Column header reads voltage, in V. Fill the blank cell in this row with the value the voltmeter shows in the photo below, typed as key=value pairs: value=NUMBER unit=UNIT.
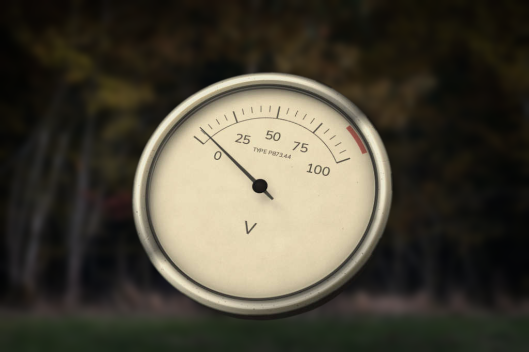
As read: value=5 unit=V
